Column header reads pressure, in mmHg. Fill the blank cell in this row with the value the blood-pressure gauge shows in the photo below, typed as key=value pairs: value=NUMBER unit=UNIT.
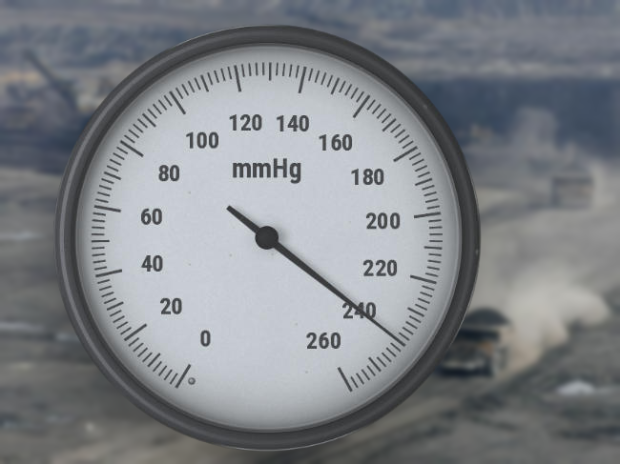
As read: value=240 unit=mmHg
